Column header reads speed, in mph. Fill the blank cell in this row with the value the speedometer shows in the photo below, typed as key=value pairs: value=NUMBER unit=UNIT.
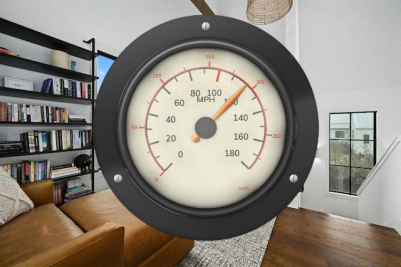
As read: value=120 unit=mph
